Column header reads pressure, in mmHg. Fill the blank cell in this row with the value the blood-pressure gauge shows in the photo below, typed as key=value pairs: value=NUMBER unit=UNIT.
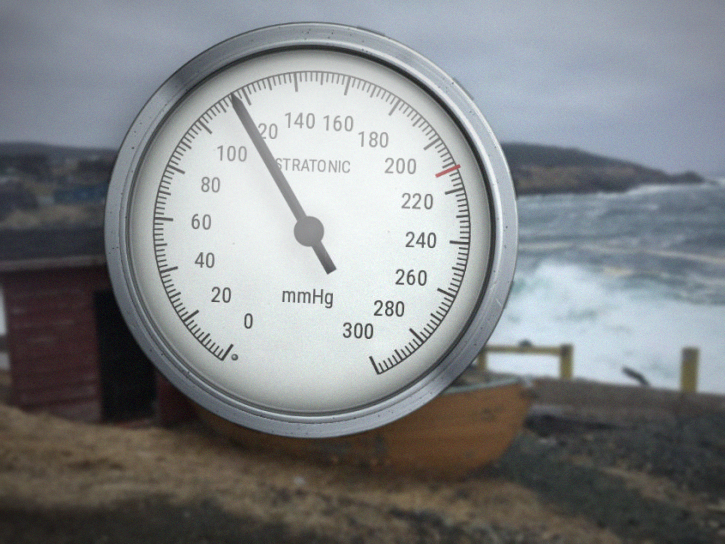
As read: value=116 unit=mmHg
